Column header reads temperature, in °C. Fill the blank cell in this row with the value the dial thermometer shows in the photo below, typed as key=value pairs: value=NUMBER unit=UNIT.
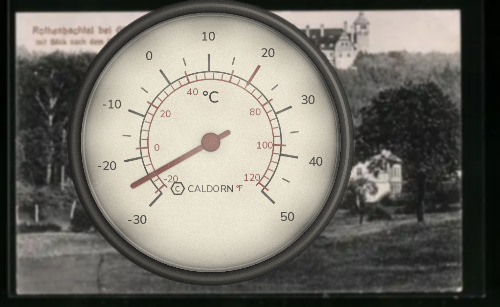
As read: value=-25 unit=°C
